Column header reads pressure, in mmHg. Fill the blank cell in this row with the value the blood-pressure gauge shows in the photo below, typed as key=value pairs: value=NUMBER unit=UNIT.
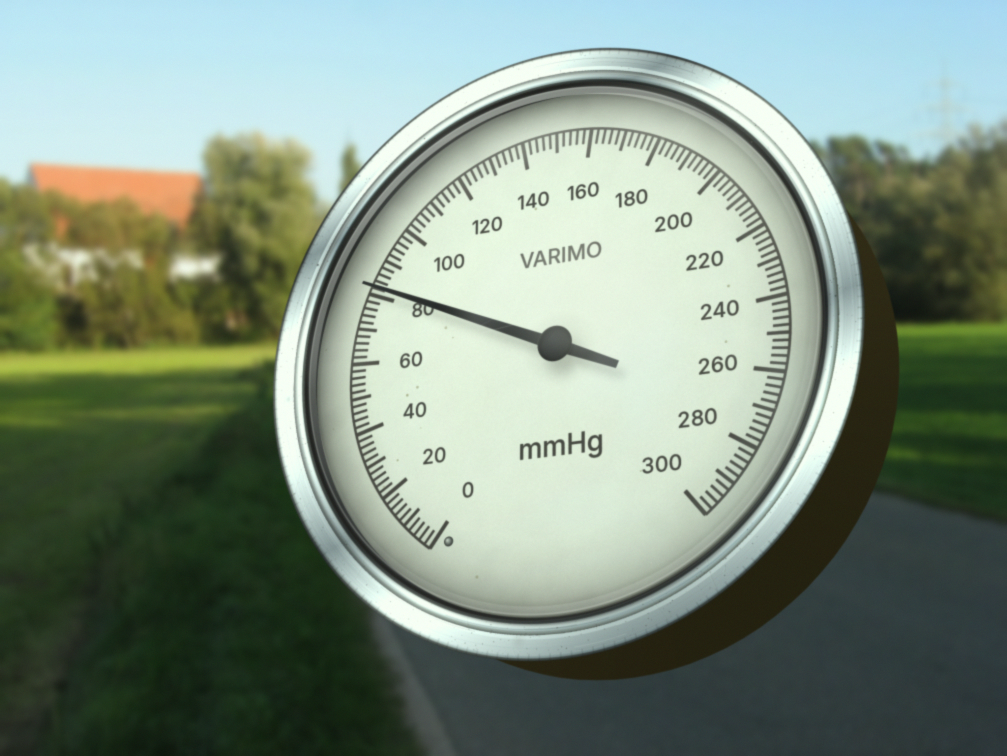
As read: value=82 unit=mmHg
